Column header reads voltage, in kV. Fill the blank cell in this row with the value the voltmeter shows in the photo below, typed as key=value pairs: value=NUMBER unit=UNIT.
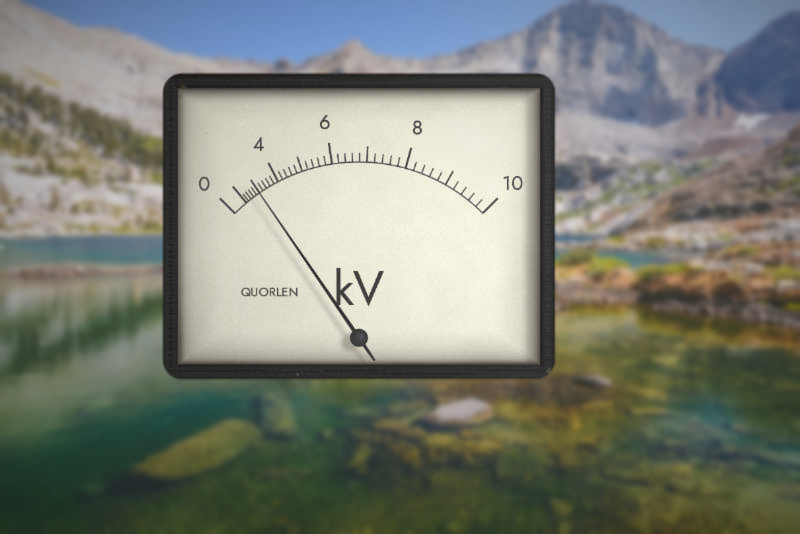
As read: value=3 unit=kV
